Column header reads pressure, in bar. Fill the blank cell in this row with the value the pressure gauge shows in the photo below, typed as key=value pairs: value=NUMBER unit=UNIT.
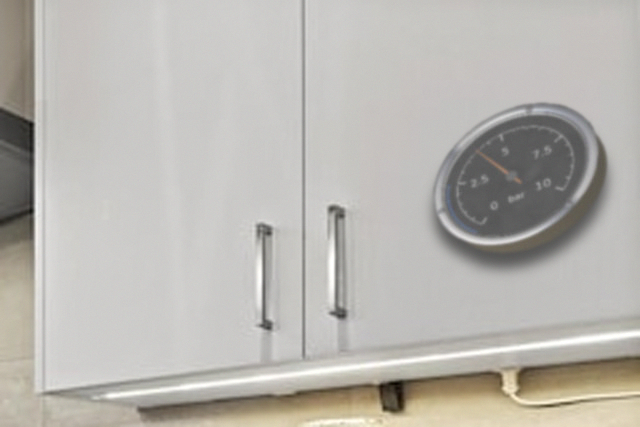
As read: value=4 unit=bar
